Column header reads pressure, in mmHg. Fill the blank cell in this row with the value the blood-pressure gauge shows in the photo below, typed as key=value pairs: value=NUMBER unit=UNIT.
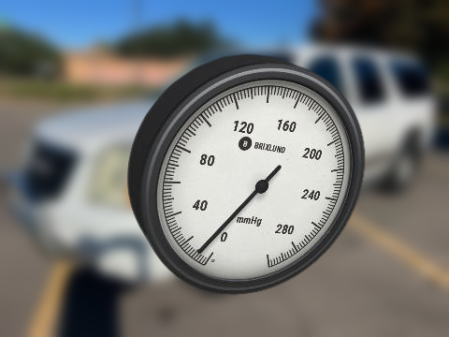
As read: value=10 unit=mmHg
